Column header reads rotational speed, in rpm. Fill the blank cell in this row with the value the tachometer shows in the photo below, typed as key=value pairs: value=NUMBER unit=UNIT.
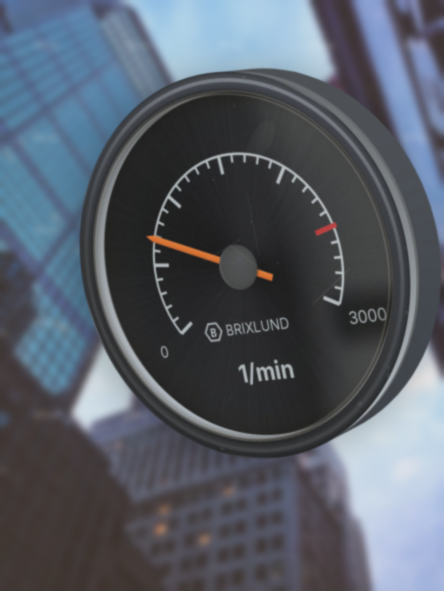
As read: value=700 unit=rpm
